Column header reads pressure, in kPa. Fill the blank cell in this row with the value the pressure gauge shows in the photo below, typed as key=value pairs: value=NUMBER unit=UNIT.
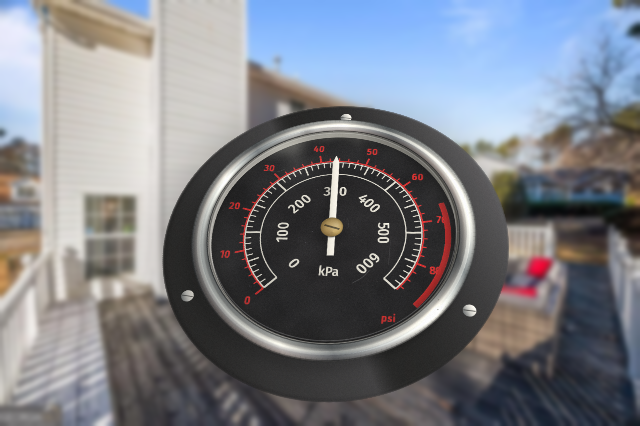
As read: value=300 unit=kPa
